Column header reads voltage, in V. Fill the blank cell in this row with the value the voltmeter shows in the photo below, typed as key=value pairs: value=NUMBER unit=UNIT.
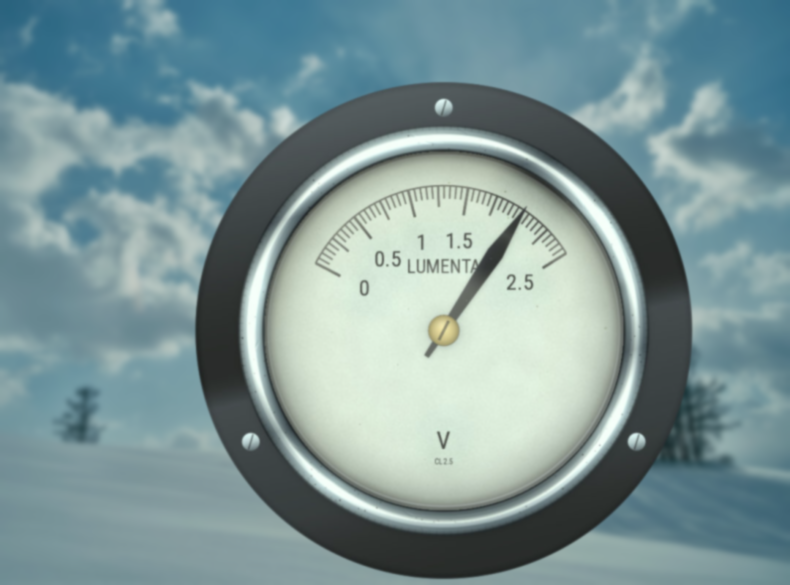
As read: value=2 unit=V
